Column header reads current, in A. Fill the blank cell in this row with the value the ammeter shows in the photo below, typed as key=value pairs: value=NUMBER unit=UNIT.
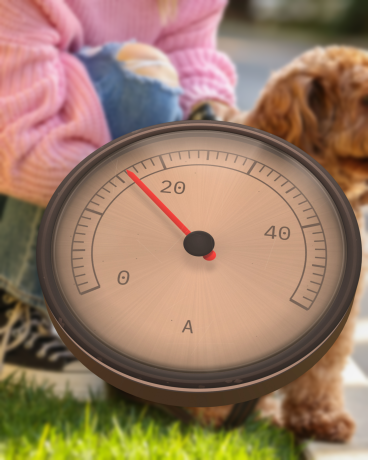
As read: value=16 unit=A
